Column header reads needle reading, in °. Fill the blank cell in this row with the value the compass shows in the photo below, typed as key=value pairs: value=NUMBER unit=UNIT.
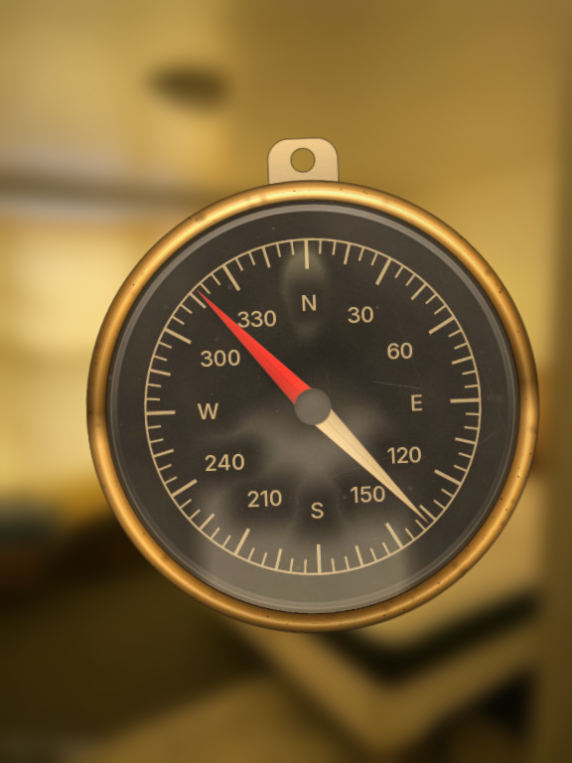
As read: value=317.5 unit=°
